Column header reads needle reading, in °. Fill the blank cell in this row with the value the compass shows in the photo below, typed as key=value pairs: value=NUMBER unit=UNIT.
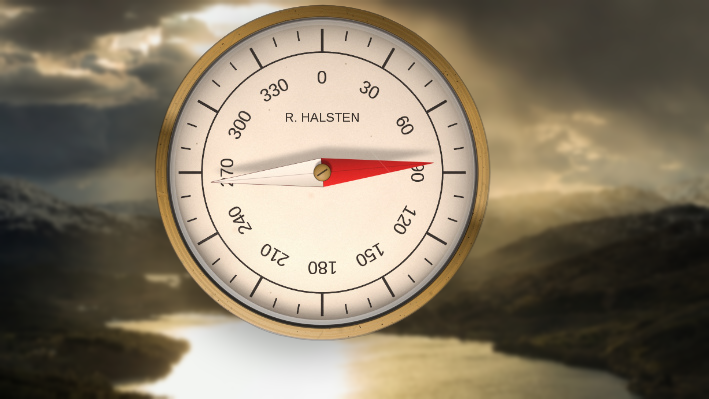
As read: value=85 unit=°
